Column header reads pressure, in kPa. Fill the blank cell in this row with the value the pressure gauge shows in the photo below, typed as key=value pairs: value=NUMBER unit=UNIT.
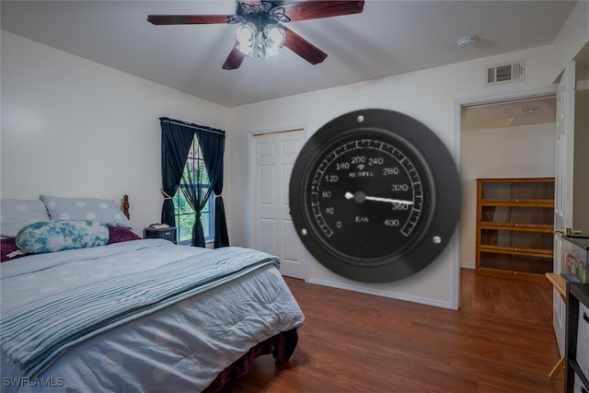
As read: value=350 unit=kPa
